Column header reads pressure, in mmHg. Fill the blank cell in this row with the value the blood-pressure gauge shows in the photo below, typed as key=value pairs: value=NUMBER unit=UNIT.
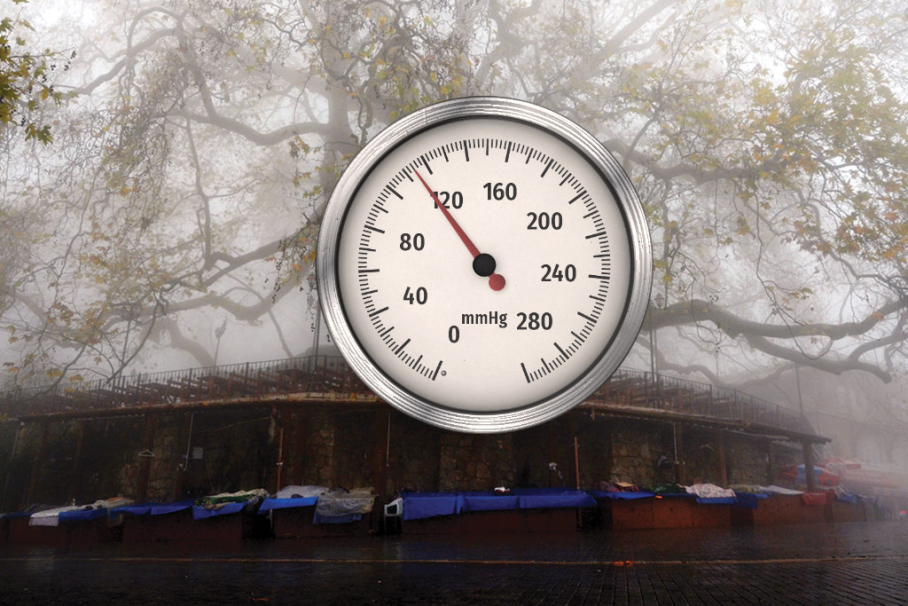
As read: value=114 unit=mmHg
